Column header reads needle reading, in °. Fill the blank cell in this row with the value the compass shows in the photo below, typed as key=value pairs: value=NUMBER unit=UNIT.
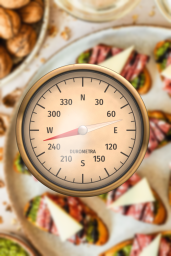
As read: value=255 unit=°
